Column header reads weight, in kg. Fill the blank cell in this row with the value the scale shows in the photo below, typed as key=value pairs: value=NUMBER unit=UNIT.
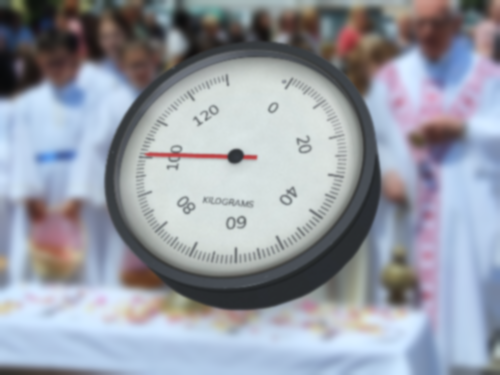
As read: value=100 unit=kg
